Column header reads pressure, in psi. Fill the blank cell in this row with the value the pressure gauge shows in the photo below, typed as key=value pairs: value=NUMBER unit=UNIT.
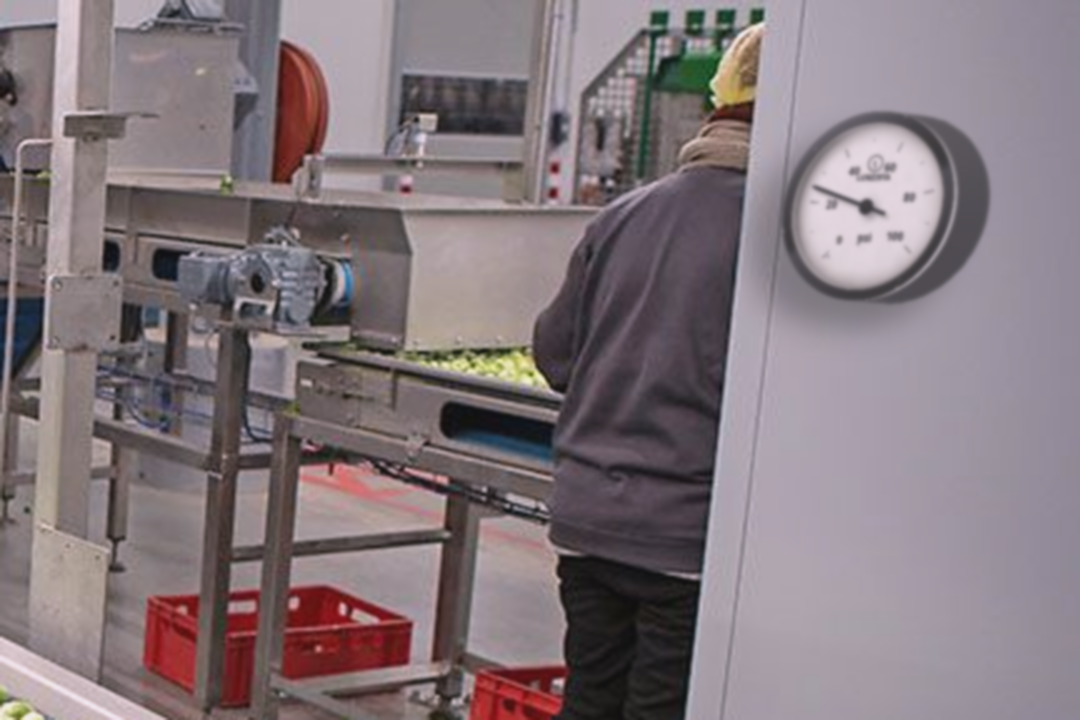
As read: value=25 unit=psi
